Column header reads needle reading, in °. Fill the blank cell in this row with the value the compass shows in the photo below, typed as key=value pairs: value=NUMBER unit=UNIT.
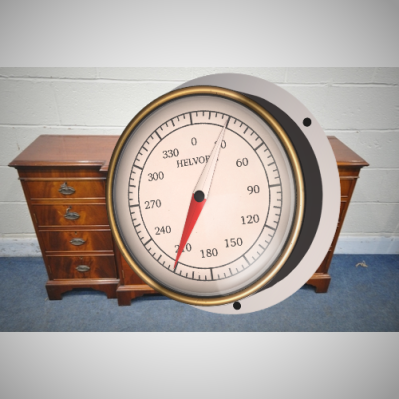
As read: value=210 unit=°
